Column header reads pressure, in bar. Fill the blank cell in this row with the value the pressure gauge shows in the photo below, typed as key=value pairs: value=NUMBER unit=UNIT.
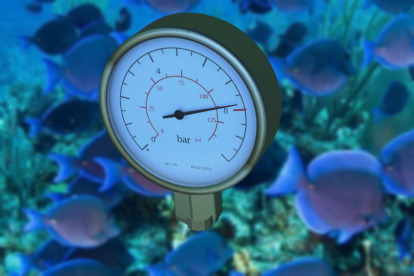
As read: value=7.75 unit=bar
